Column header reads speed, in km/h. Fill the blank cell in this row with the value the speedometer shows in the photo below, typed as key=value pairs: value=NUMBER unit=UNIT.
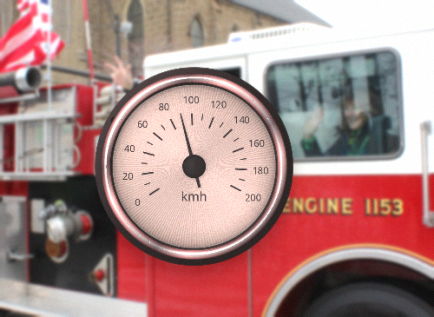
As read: value=90 unit=km/h
